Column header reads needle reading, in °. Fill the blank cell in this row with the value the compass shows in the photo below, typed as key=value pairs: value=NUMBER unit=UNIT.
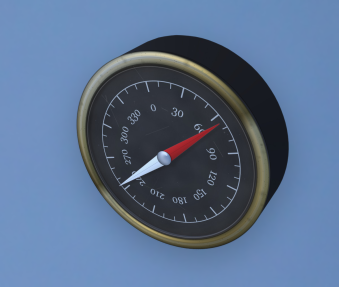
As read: value=65 unit=°
